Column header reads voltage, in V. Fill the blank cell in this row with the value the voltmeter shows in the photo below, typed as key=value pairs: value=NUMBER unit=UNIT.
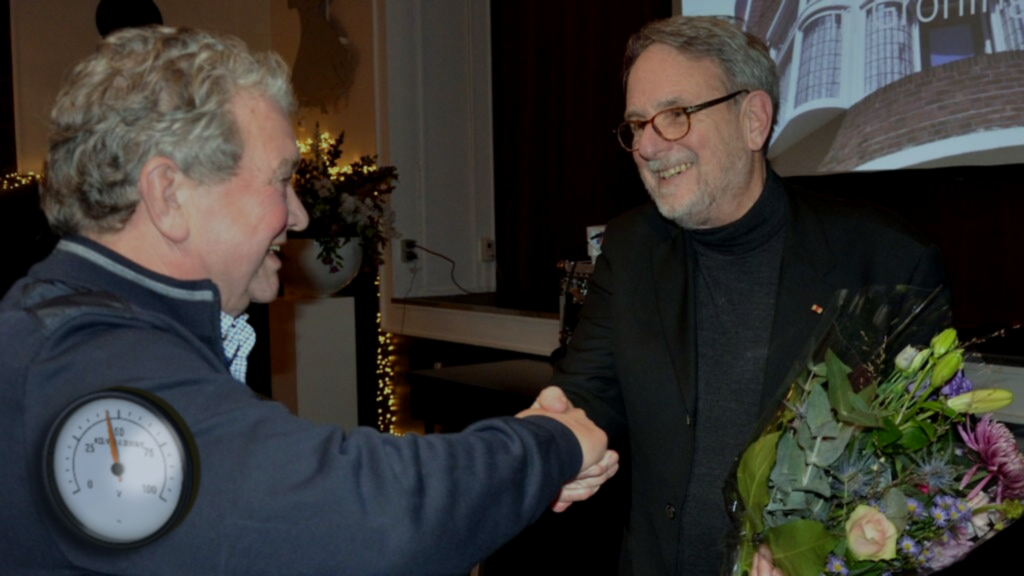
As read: value=45 unit=V
